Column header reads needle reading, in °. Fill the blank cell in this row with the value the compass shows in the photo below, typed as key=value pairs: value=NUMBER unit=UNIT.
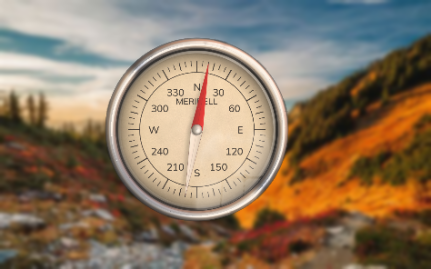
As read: value=10 unit=°
